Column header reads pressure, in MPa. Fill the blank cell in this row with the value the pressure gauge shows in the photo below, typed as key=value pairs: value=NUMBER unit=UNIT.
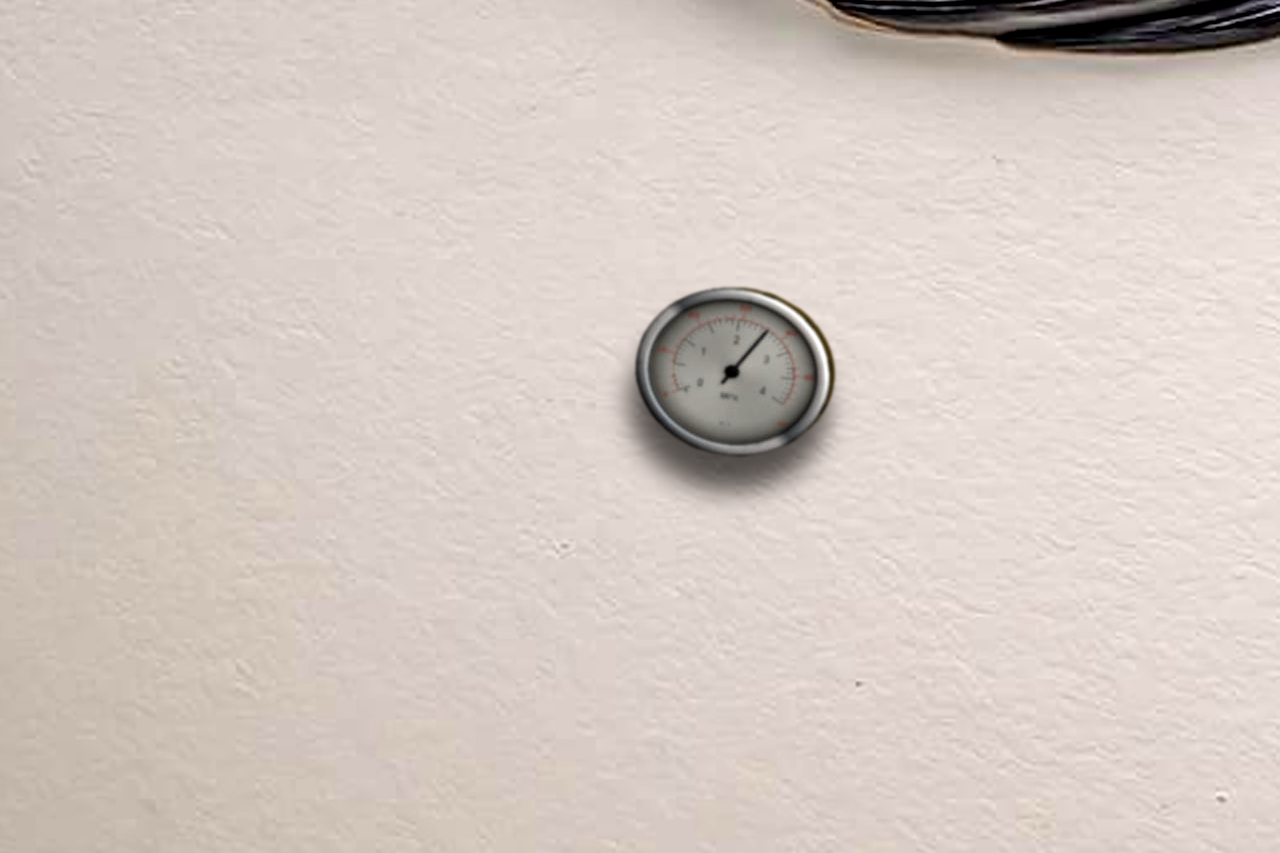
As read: value=2.5 unit=MPa
